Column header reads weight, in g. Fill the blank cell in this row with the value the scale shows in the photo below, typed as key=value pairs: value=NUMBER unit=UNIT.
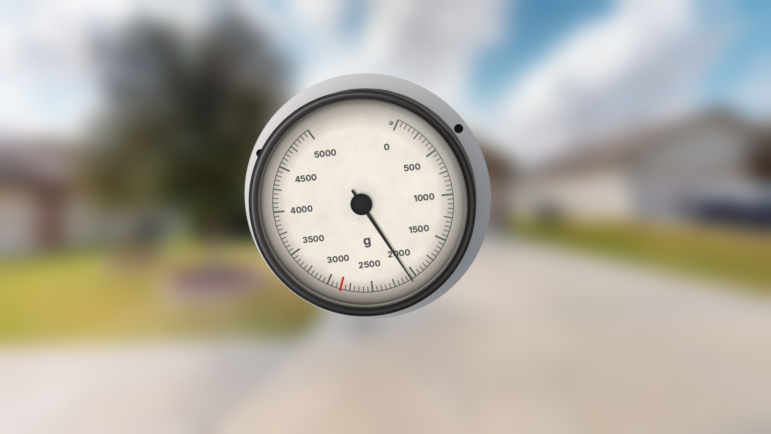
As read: value=2050 unit=g
